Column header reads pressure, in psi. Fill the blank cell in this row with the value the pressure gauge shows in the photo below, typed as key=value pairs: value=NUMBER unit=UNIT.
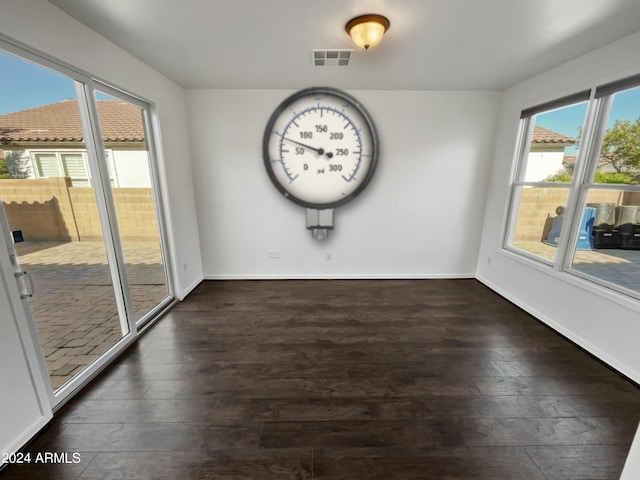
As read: value=70 unit=psi
